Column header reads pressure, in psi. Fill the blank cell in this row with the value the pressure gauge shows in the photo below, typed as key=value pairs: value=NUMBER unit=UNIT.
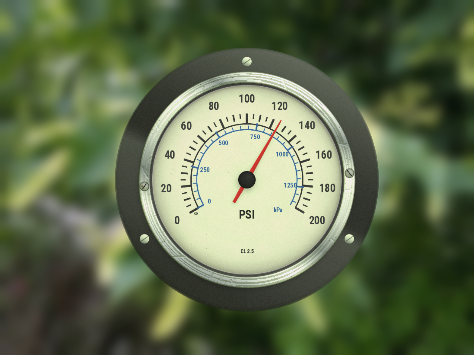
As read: value=125 unit=psi
